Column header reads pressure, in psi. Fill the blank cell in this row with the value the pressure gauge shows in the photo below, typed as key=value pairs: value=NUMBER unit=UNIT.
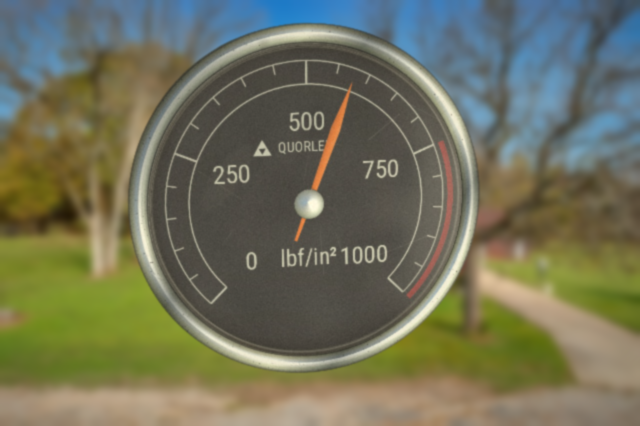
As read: value=575 unit=psi
